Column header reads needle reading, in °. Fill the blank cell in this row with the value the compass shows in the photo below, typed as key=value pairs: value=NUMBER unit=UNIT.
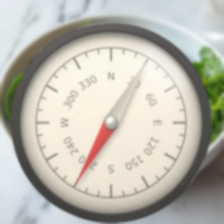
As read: value=210 unit=°
